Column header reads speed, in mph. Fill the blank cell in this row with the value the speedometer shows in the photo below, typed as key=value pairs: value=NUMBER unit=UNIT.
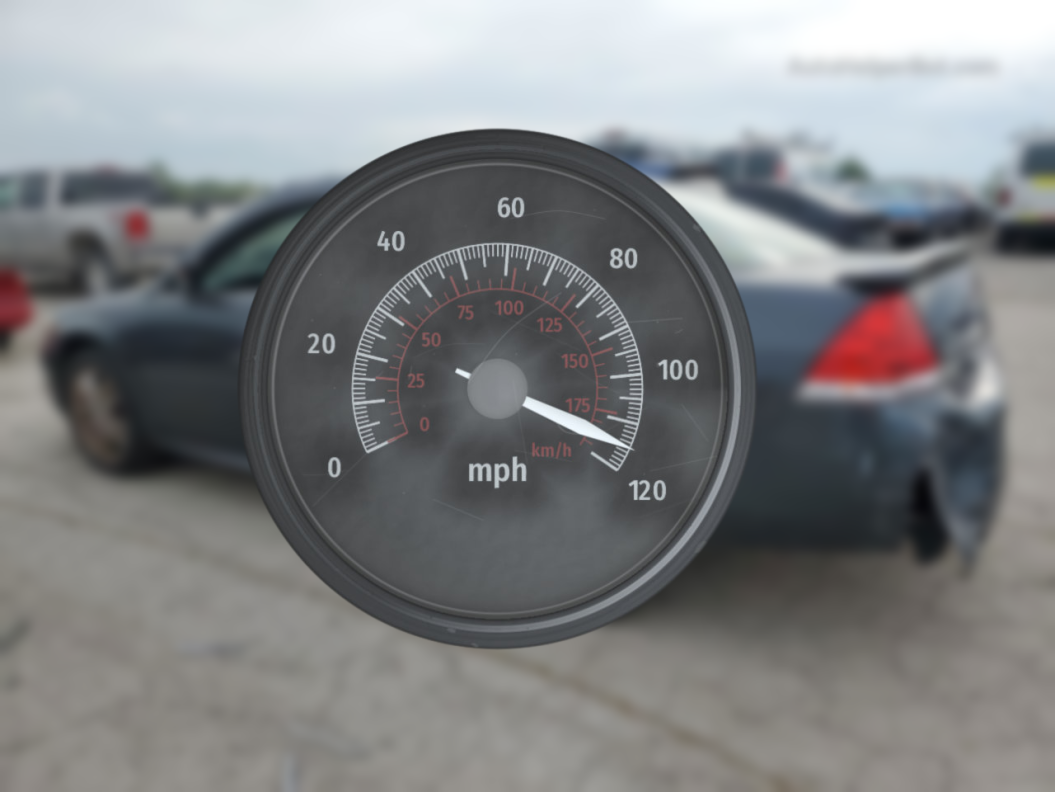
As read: value=115 unit=mph
